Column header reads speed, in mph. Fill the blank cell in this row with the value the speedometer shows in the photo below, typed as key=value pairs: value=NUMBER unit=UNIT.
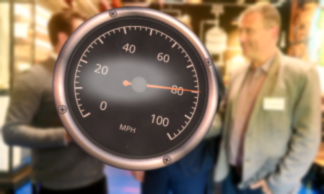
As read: value=80 unit=mph
